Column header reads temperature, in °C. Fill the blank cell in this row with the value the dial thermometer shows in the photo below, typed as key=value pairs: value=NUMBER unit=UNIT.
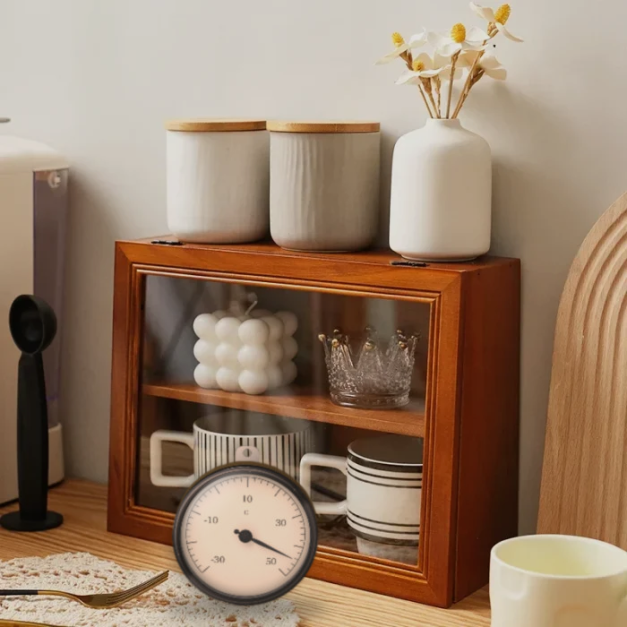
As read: value=44 unit=°C
